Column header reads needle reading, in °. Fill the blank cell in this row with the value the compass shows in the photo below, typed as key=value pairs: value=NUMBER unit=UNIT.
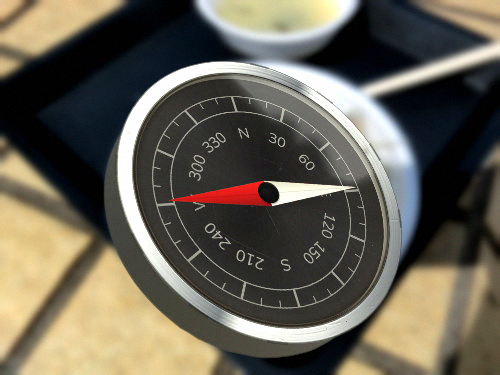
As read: value=270 unit=°
